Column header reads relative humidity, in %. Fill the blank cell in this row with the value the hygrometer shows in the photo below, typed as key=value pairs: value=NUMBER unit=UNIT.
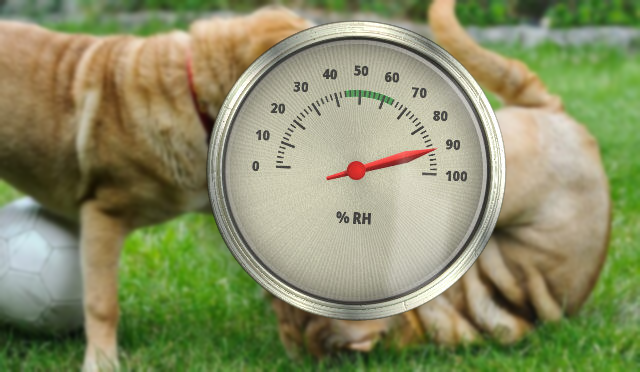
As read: value=90 unit=%
